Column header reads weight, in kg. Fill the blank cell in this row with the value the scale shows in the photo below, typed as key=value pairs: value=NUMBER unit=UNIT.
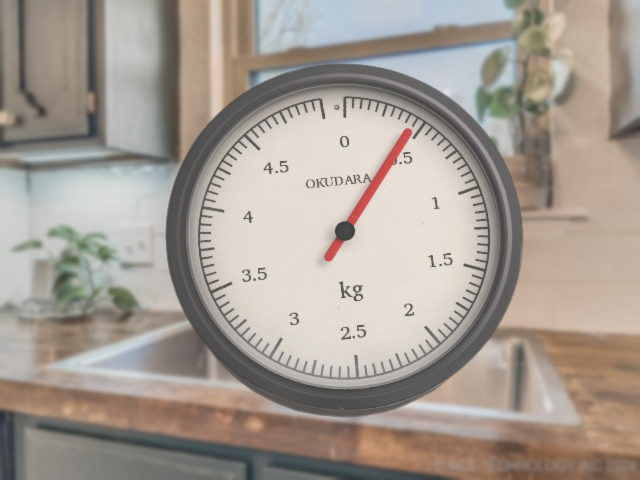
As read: value=0.45 unit=kg
